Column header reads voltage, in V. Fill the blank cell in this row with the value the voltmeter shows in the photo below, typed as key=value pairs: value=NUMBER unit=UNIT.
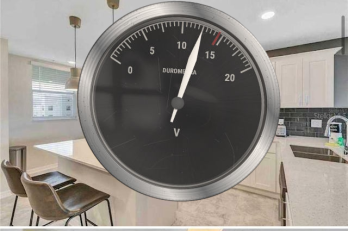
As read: value=12.5 unit=V
